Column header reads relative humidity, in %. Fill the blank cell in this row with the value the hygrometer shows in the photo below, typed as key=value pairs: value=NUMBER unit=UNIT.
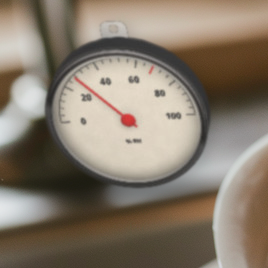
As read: value=28 unit=%
